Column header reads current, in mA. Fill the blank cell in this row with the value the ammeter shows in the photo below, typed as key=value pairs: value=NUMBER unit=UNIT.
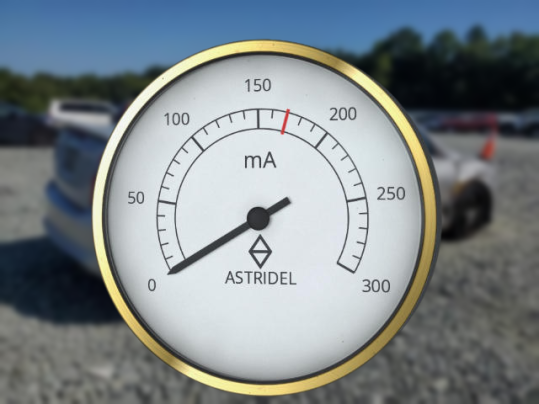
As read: value=0 unit=mA
